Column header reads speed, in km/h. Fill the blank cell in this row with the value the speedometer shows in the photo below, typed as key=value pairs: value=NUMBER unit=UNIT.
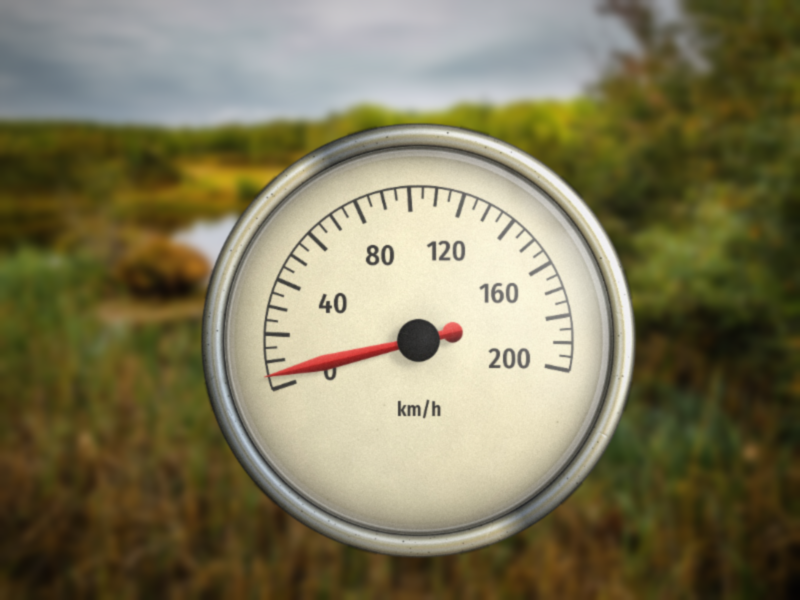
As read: value=5 unit=km/h
